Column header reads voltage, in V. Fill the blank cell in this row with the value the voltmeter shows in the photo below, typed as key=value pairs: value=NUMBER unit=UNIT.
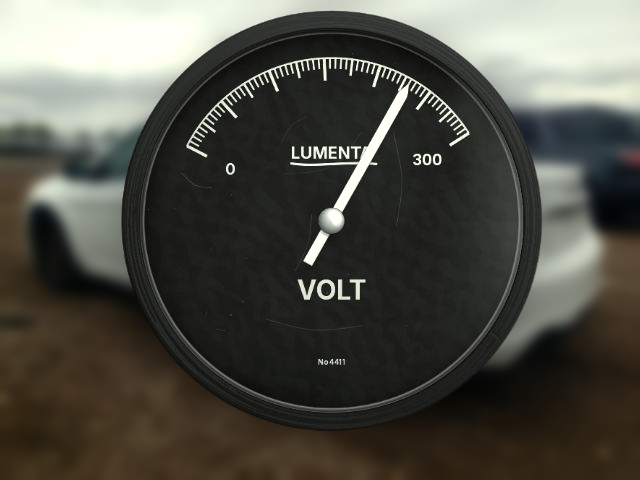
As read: value=230 unit=V
